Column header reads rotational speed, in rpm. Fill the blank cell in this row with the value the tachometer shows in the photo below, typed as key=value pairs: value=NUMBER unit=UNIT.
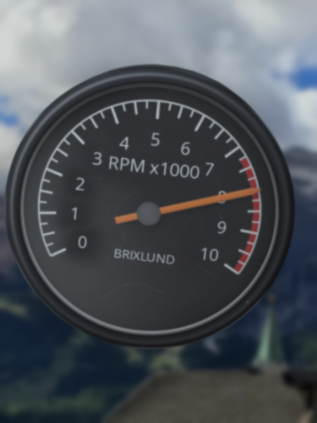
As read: value=8000 unit=rpm
